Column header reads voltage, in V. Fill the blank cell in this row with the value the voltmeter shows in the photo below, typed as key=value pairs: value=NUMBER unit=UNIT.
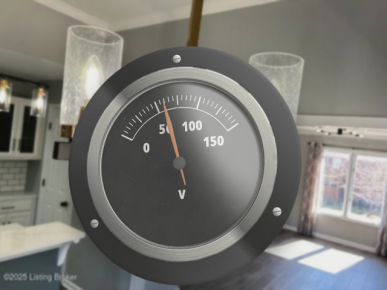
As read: value=60 unit=V
